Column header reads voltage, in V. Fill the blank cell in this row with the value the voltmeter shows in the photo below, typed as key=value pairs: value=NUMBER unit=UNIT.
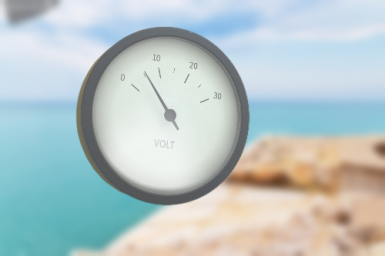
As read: value=5 unit=V
